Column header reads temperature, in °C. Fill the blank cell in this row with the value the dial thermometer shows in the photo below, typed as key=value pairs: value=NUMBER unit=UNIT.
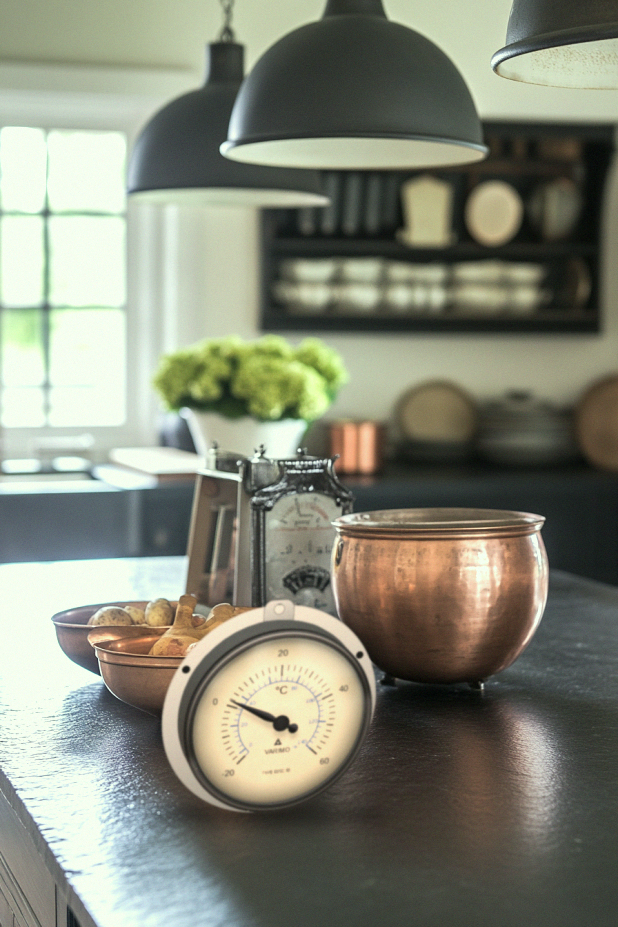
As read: value=2 unit=°C
